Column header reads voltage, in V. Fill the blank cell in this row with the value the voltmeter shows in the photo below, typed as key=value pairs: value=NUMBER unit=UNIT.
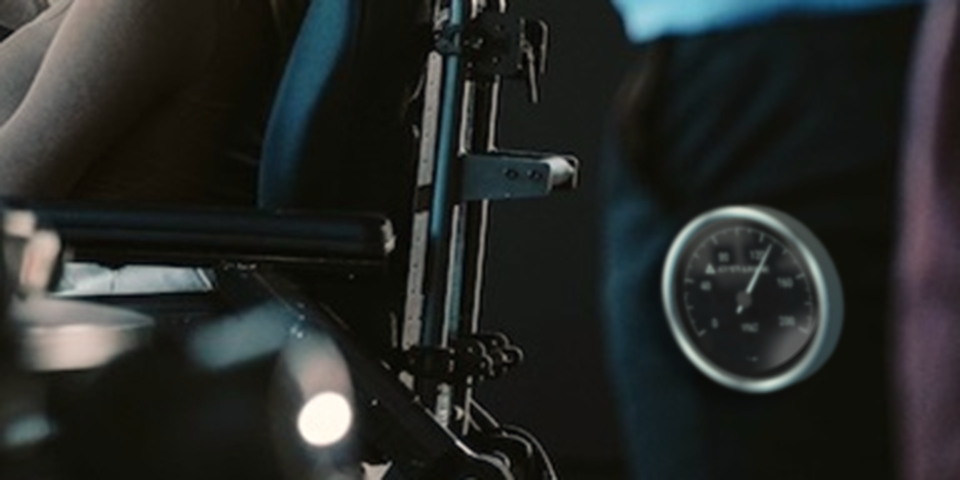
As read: value=130 unit=V
